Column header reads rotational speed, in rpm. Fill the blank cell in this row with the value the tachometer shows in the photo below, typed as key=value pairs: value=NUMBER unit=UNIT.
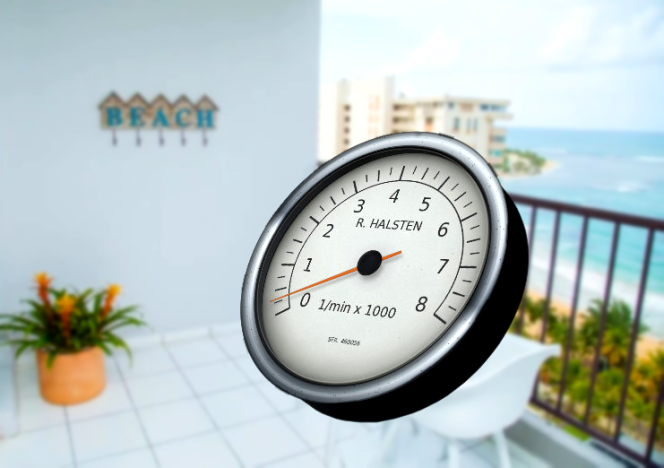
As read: value=250 unit=rpm
